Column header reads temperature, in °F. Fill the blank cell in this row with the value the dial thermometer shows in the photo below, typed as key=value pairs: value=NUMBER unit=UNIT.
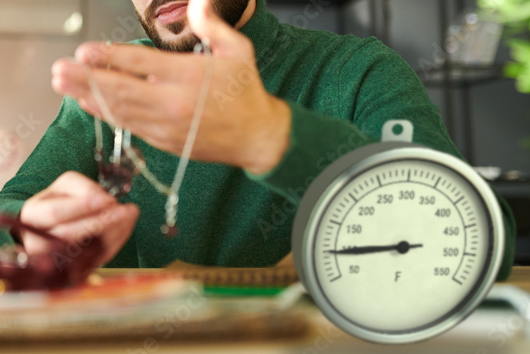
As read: value=100 unit=°F
